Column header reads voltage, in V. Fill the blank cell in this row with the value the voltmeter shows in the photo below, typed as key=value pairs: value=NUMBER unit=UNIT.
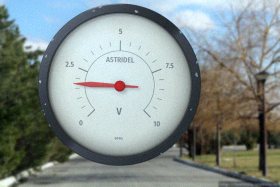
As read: value=1.75 unit=V
